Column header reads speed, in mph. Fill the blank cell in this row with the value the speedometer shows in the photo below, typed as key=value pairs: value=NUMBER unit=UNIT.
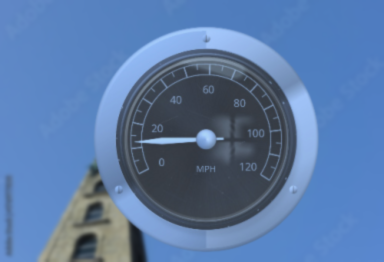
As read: value=12.5 unit=mph
